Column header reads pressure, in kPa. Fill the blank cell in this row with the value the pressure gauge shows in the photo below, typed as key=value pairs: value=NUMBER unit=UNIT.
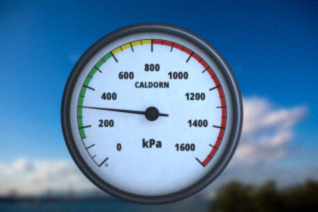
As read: value=300 unit=kPa
